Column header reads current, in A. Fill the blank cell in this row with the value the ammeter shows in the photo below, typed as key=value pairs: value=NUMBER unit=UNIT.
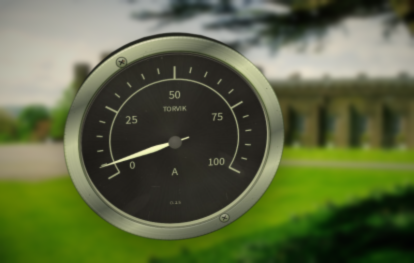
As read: value=5 unit=A
